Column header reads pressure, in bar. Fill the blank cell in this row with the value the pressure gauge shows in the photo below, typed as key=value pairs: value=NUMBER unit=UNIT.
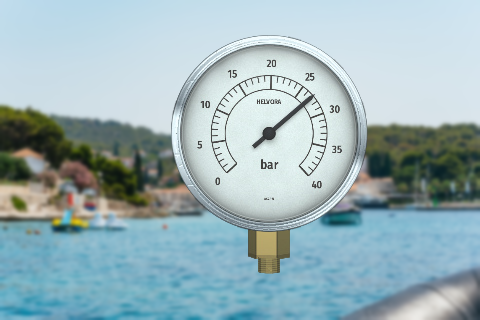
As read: value=27 unit=bar
